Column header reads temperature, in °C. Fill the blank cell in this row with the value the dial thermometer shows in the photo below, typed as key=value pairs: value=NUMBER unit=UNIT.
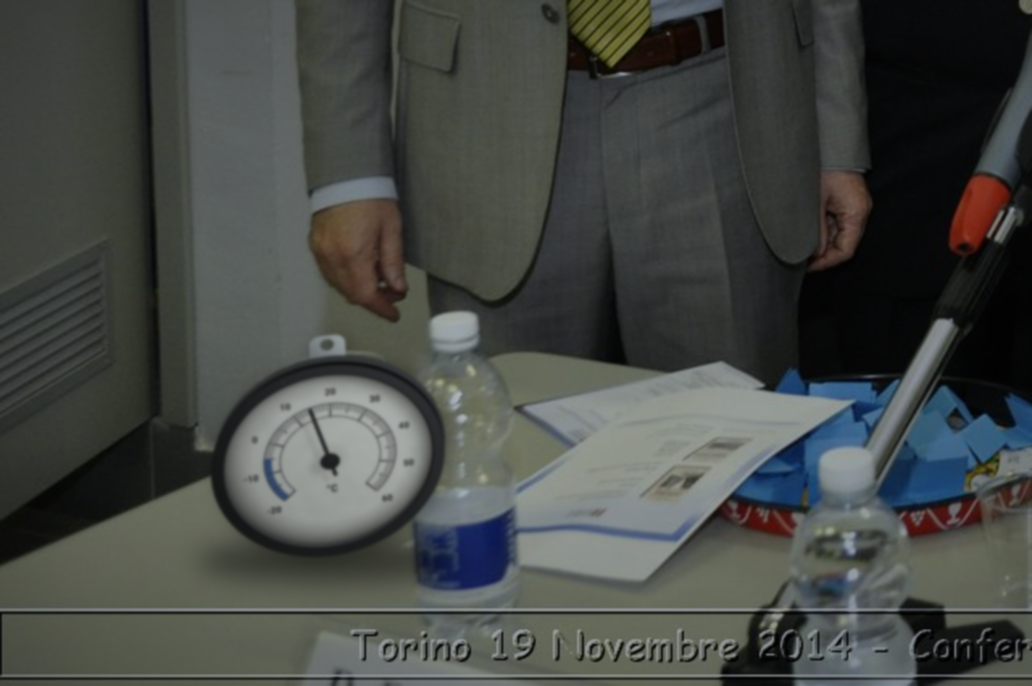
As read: value=15 unit=°C
